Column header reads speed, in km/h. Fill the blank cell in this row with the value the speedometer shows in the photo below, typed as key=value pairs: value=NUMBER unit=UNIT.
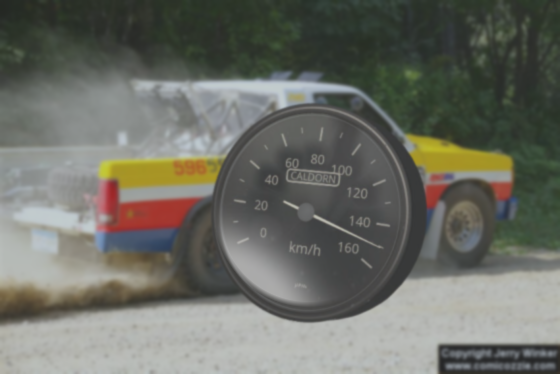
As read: value=150 unit=km/h
